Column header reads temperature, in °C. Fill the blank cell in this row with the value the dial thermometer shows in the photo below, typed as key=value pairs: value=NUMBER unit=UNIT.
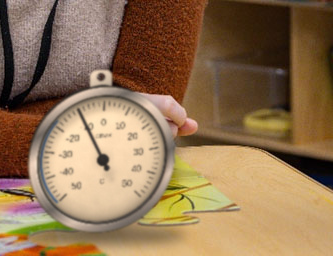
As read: value=-10 unit=°C
